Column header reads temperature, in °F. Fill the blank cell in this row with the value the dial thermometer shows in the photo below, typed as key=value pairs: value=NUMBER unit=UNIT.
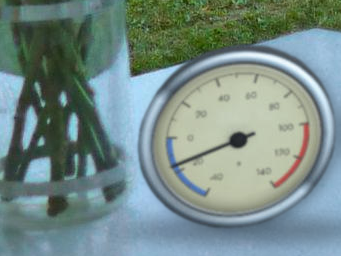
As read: value=-15 unit=°F
